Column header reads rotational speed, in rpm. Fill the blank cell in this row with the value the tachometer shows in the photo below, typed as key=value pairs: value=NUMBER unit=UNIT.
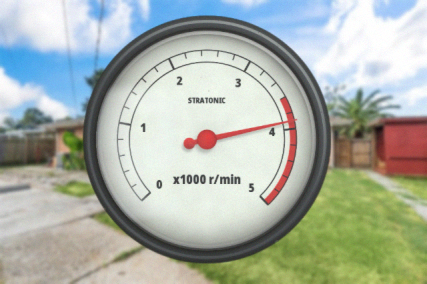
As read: value=3900 unit=rpm
